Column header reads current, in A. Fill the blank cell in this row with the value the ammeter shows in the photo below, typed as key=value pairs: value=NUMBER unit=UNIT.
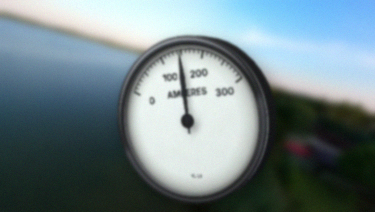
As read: value=150 unit=A
